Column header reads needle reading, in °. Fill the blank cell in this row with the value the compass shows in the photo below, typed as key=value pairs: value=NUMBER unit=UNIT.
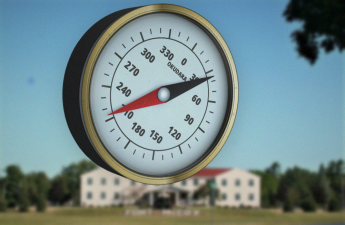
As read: value=215 unit=°
